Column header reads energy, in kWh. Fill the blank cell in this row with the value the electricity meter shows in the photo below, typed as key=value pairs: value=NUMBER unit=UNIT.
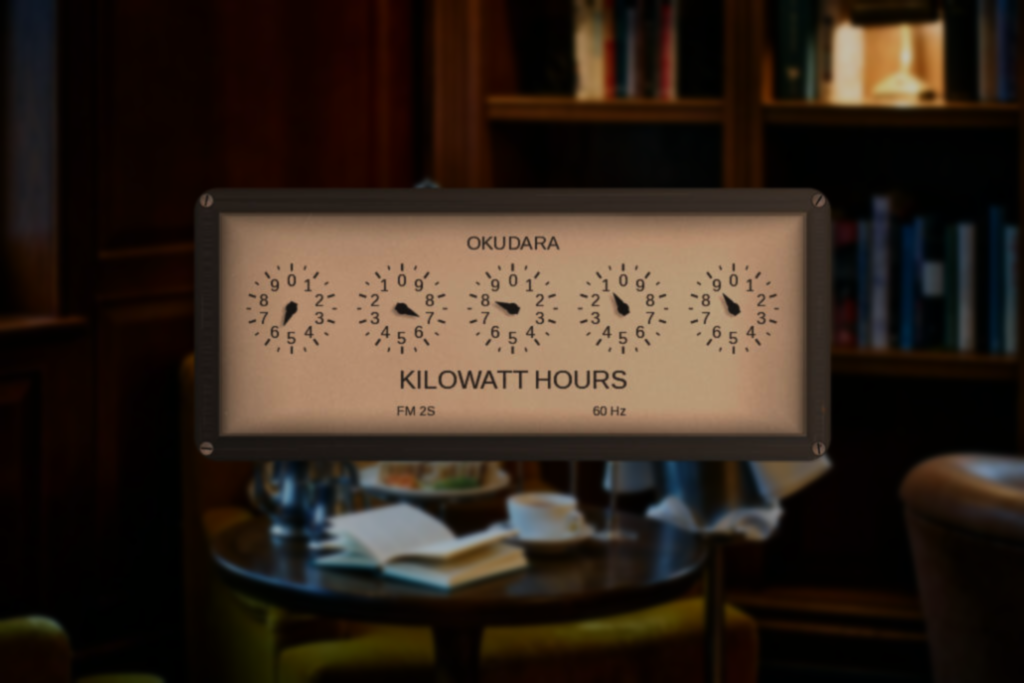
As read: value=56809 unit=kWh
